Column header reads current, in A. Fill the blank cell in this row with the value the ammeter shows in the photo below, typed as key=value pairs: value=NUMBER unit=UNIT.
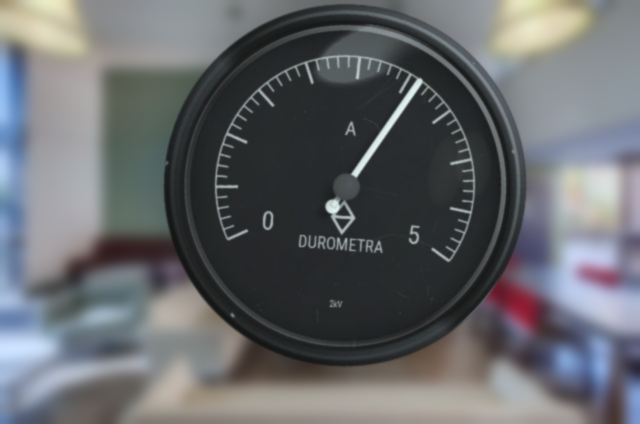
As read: value=3.1 unit=A
